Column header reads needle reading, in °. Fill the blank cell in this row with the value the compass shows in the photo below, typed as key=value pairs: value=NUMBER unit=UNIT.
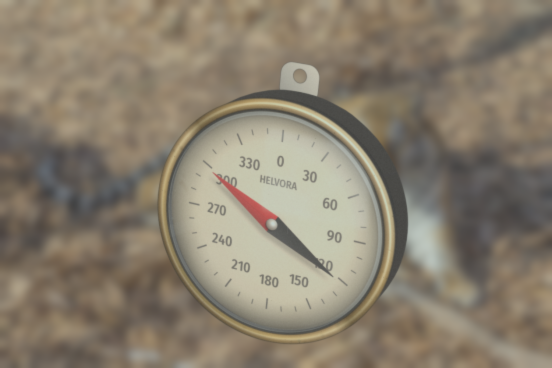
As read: value=300 unit=°
